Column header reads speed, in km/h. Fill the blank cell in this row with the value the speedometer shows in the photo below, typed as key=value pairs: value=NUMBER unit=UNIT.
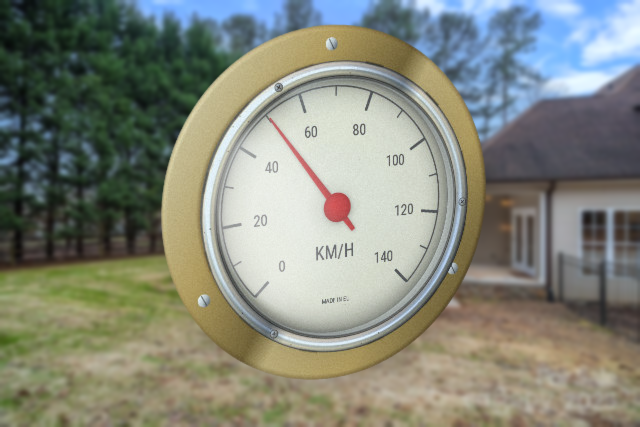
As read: value=50 unit=km/h
